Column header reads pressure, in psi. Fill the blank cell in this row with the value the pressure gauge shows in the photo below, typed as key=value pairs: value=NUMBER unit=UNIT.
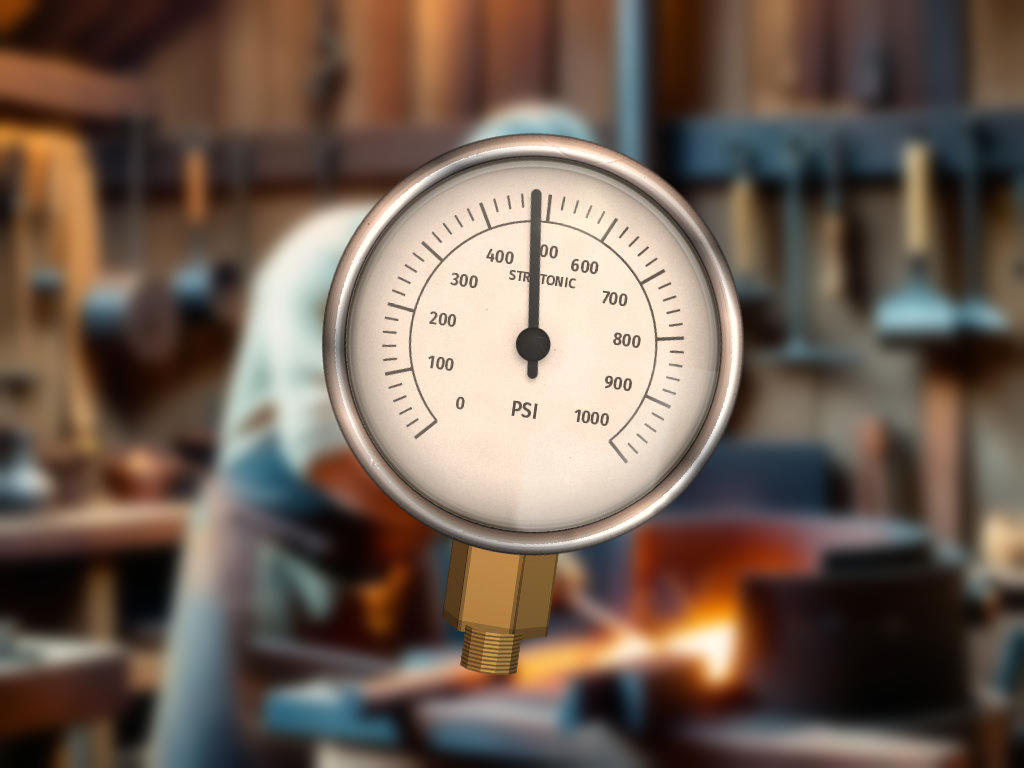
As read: value=480 unit=psi
